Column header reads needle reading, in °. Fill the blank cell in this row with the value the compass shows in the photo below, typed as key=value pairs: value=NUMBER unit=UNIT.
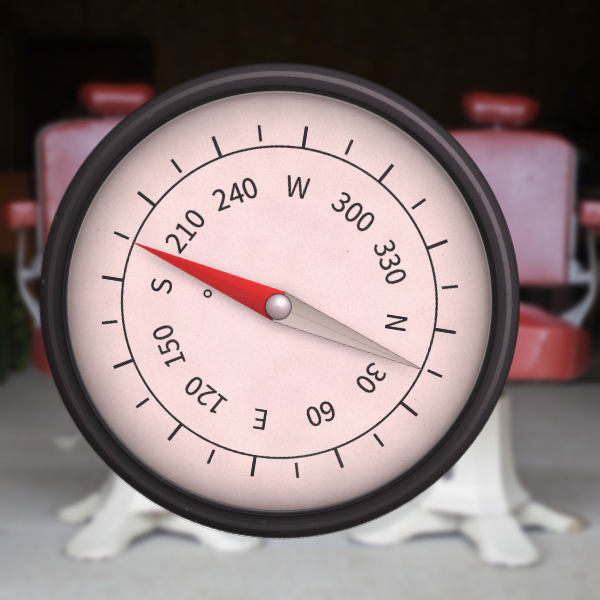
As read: value=195 unit=°
